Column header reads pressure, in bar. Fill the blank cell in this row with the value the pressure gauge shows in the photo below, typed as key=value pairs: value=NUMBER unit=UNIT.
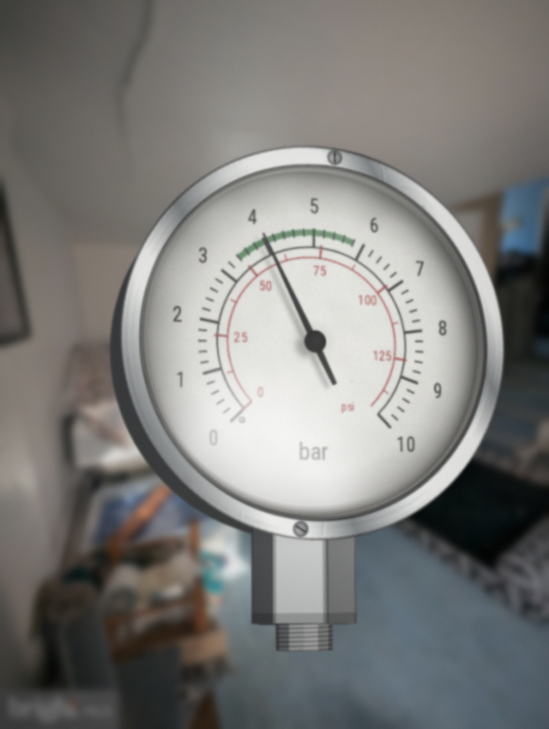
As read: value=4 unit=bar
